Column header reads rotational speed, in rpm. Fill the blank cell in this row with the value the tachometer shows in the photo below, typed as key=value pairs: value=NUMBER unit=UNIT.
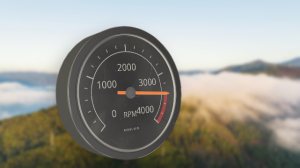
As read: value=3400 unit=rpm
